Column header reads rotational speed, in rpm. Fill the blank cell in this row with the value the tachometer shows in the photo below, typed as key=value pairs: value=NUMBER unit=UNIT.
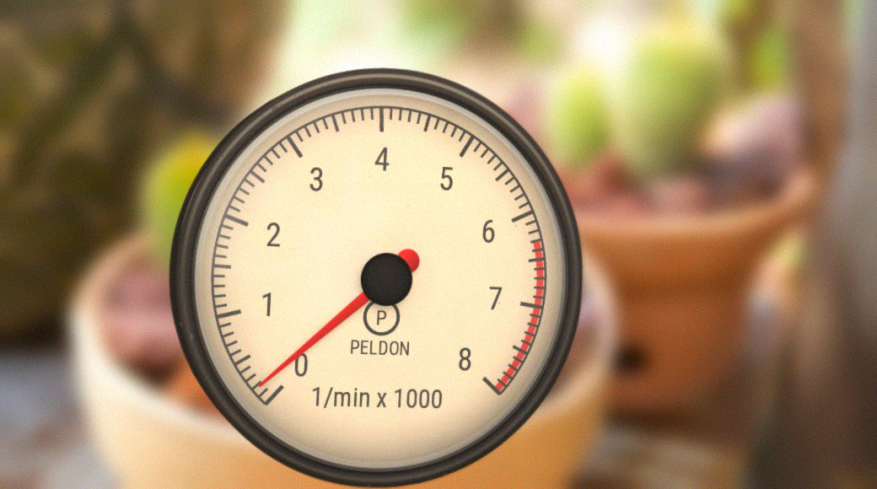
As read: value=200 unit=rpm
